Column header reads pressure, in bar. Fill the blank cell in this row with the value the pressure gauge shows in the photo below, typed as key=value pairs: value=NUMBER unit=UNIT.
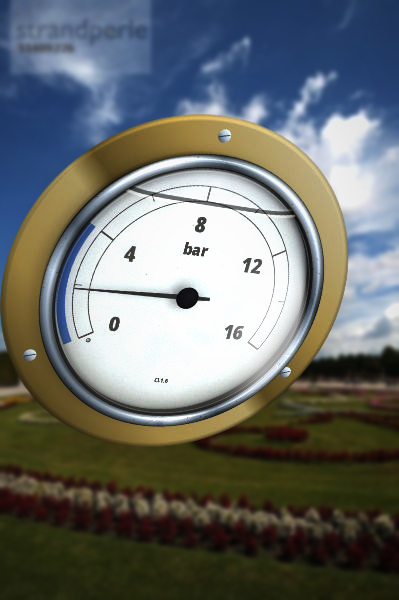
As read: value=2 unit=bar
